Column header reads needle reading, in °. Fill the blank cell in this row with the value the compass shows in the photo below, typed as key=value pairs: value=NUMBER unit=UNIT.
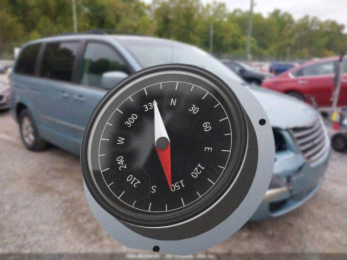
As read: value=157.5 unit=°
